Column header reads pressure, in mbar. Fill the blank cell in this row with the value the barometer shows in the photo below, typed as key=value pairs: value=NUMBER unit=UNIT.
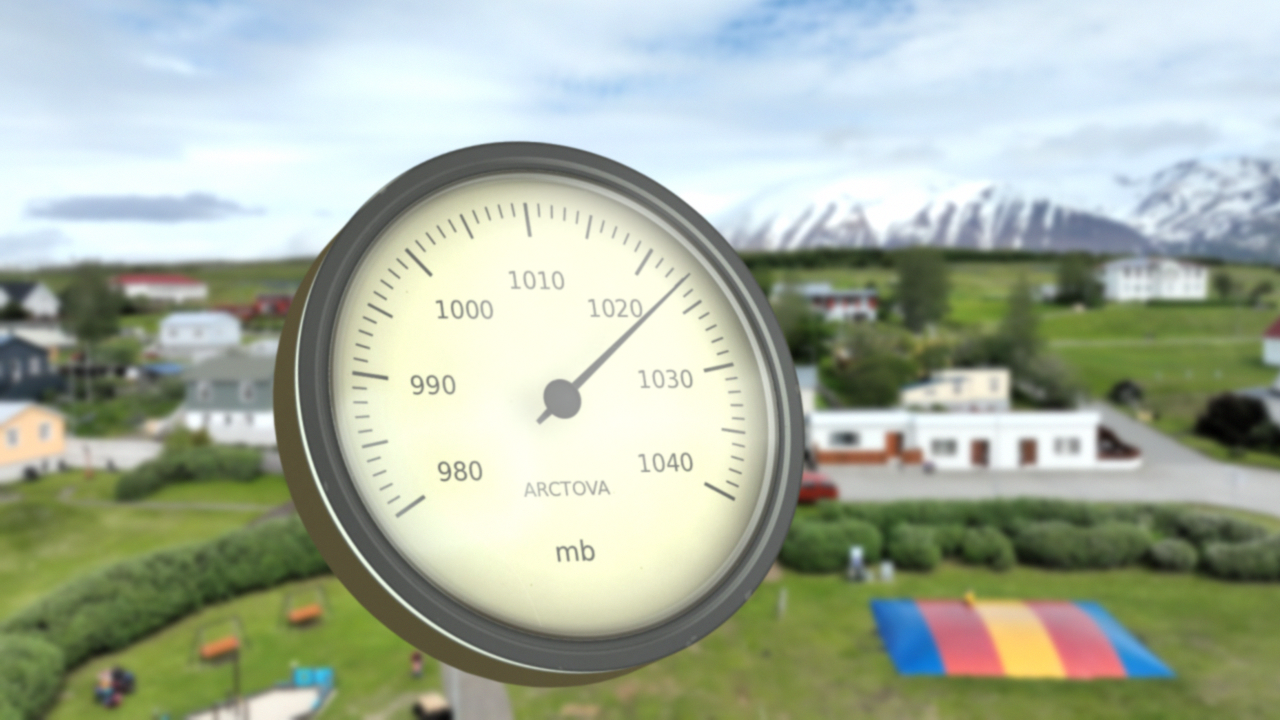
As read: value=1023 unit=mbar
